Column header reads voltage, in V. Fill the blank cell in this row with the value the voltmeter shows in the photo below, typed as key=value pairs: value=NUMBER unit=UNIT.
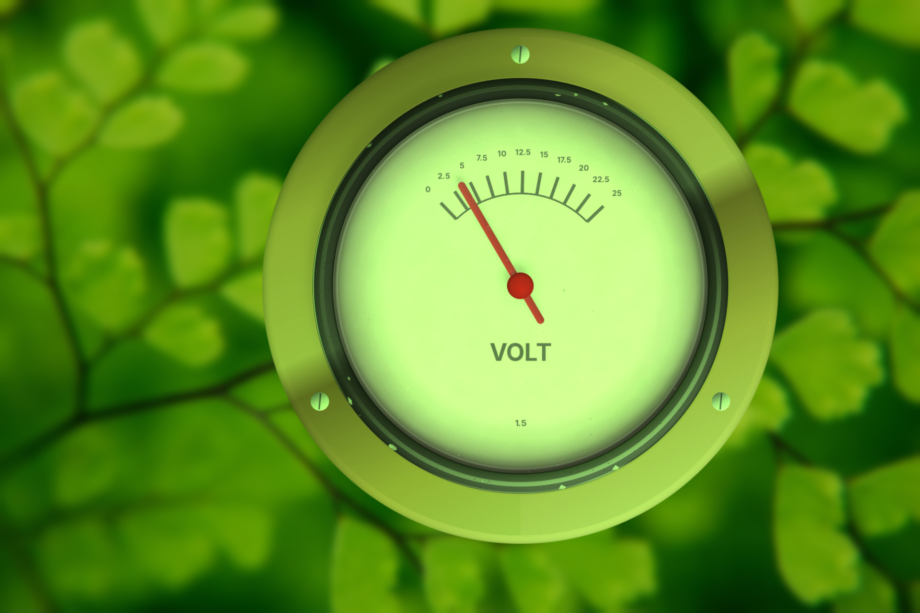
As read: value=3.75 unit=V
